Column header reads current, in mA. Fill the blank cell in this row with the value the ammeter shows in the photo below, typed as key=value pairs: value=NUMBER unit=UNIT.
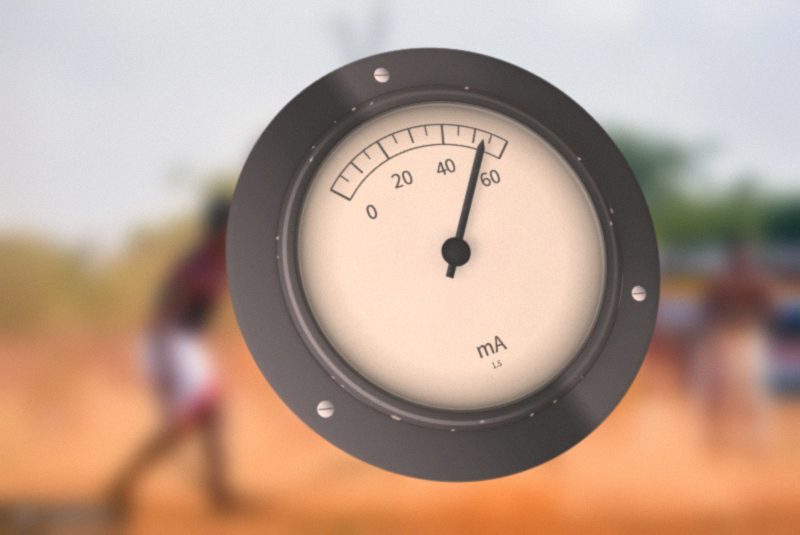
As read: value=52.5 unit=mA
